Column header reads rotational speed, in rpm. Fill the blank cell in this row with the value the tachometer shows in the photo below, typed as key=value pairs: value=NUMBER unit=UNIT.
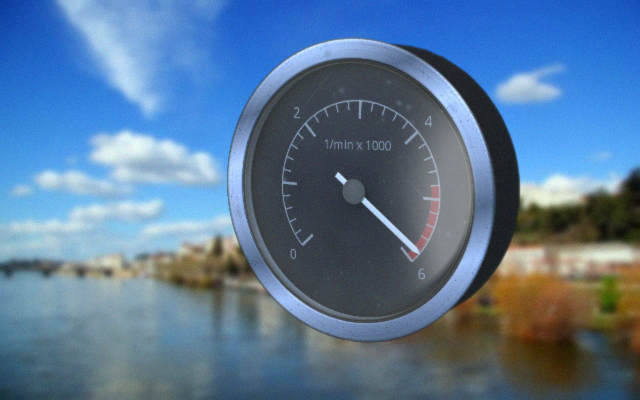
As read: value=5800 unit=rpm
